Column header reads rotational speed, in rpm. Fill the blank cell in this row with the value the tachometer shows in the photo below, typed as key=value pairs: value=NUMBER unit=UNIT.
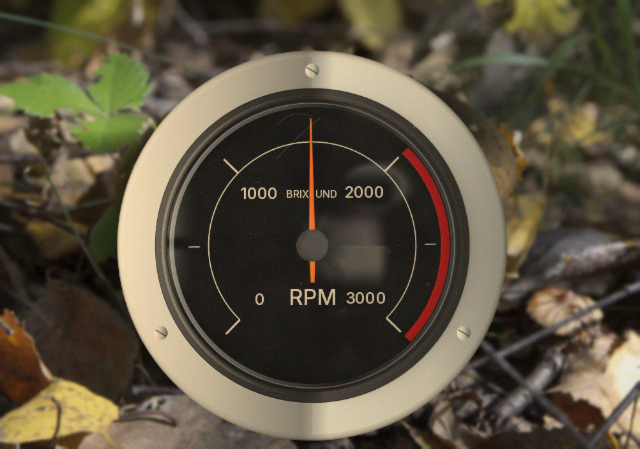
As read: value=1500 unit=rpm
